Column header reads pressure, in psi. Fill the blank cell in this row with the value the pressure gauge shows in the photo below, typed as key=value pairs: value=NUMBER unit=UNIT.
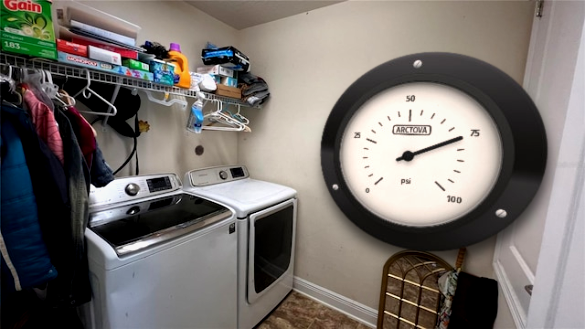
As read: value=75 unit=psi
